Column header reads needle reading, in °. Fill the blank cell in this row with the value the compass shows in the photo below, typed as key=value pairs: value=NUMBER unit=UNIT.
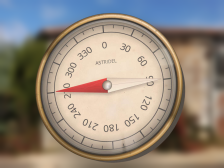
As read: value=270 unit=°
